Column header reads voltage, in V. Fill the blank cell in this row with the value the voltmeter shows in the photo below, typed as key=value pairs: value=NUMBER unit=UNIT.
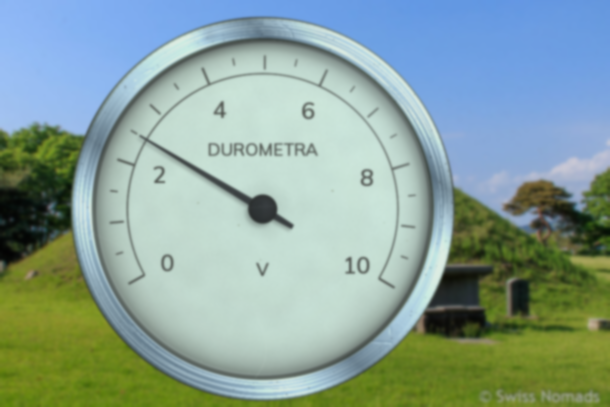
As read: value=2.5 unit=V
